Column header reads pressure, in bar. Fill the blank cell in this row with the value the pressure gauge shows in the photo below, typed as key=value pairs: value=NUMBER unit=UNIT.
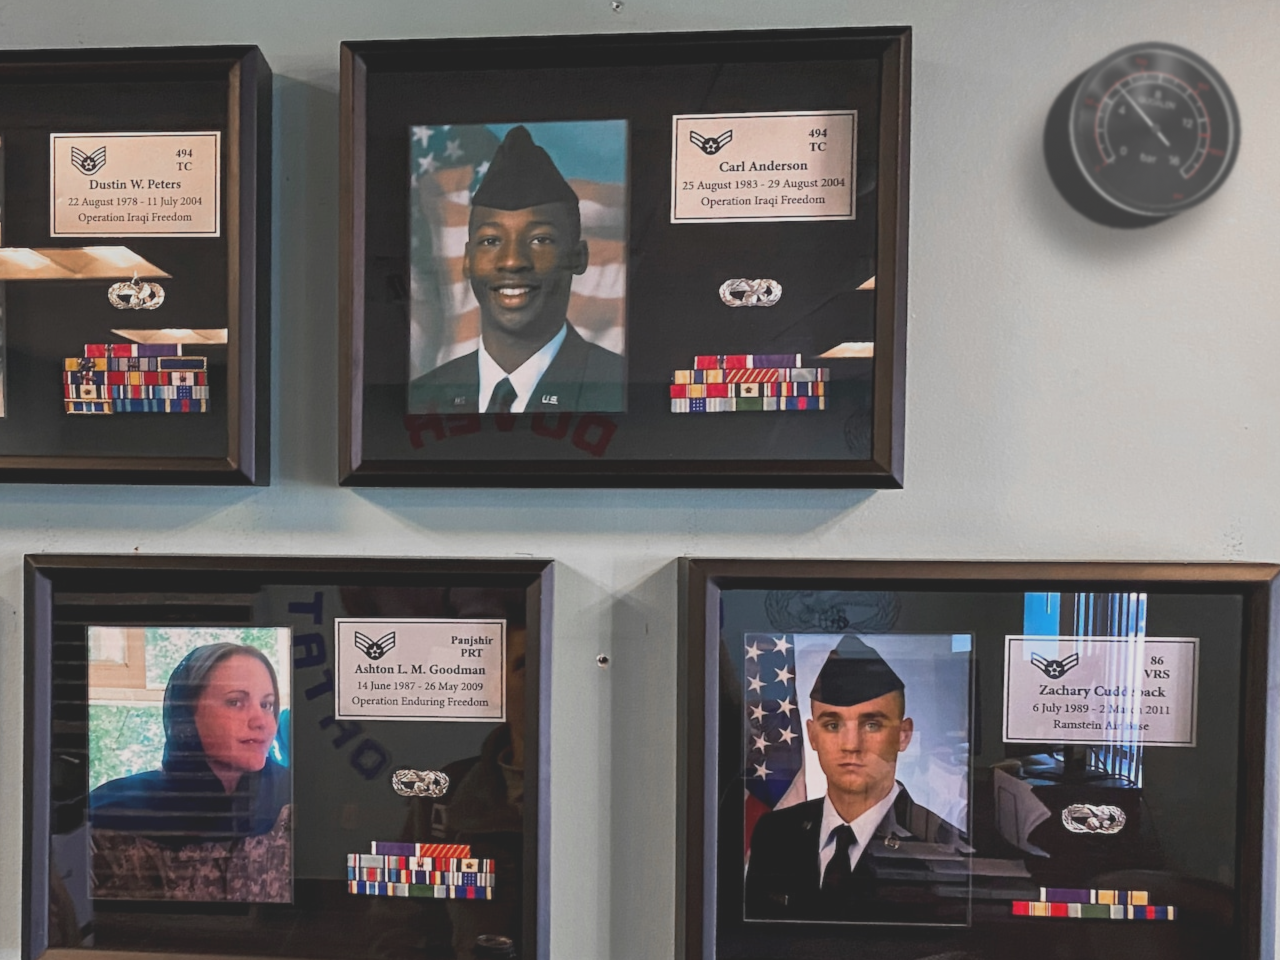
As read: value=5 unit=bar
